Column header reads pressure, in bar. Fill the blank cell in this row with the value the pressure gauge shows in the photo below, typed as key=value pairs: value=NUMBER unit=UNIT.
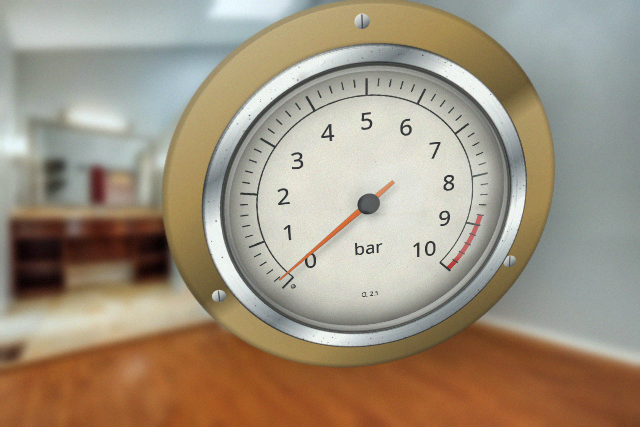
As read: value=0.2 unit=bar
